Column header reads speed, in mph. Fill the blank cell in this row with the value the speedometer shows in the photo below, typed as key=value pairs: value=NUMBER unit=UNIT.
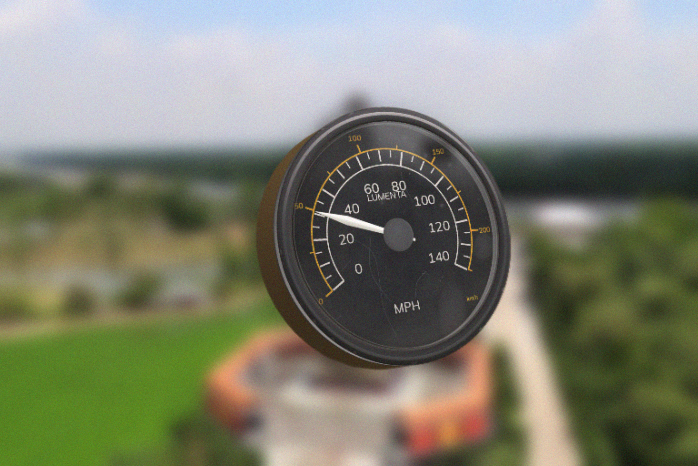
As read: value=30 unit=mph
